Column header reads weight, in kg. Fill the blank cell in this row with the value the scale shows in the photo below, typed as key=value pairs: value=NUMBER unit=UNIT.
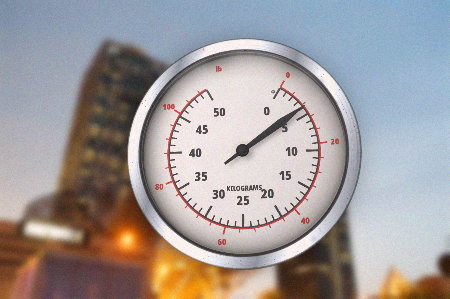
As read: value=4 unit=kg
